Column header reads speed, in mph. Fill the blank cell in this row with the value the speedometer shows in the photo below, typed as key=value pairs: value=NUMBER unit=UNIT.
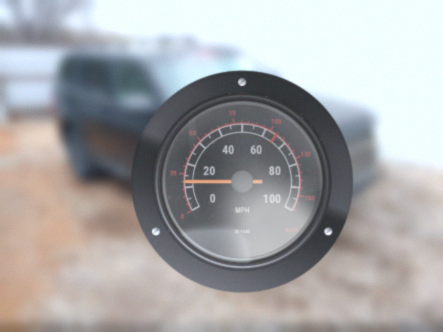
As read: value=12.5 unit=mph
